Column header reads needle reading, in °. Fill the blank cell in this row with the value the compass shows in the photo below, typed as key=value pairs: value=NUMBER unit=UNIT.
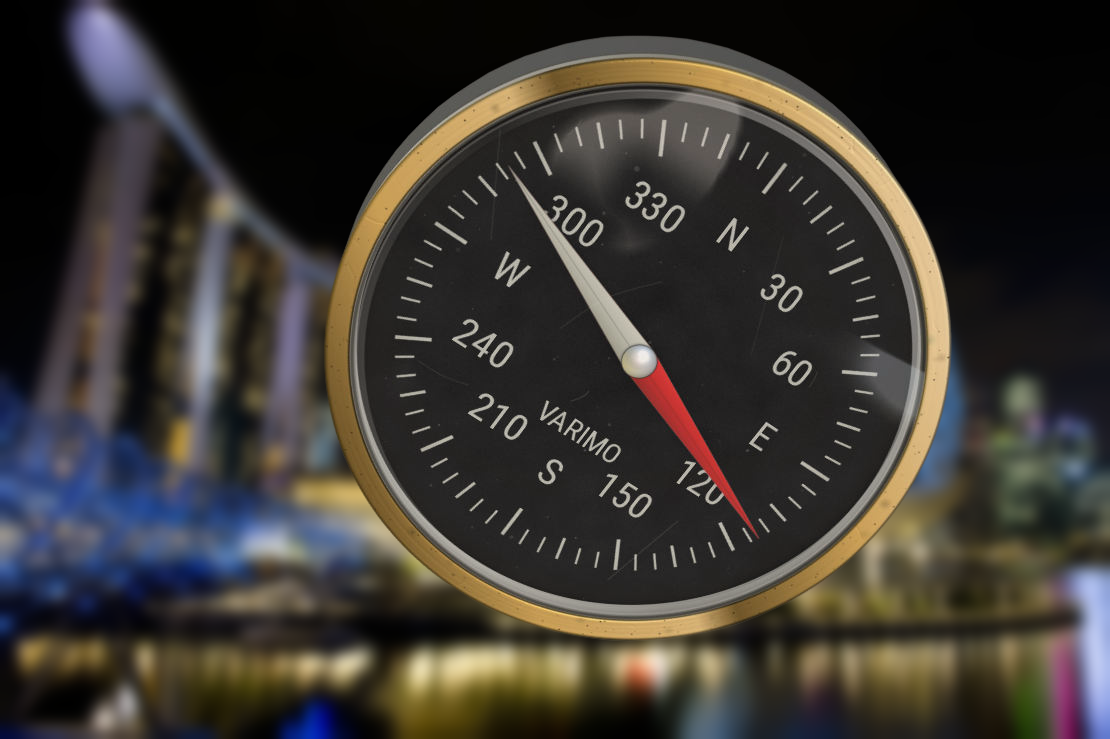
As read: value=112.5 unit=°
